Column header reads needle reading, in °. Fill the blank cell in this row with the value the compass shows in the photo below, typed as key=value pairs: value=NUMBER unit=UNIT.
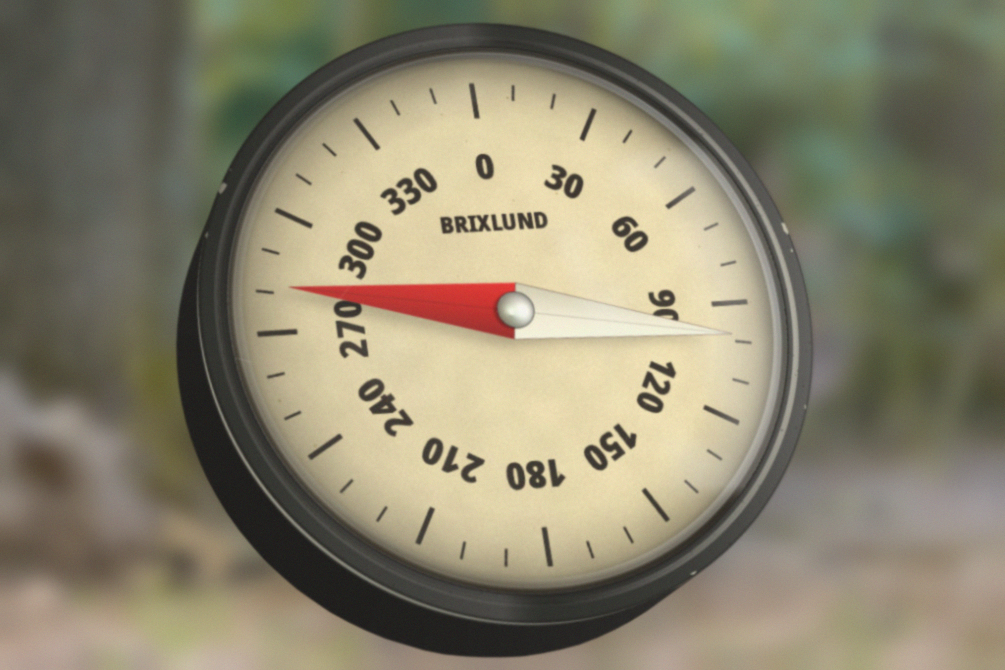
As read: value=280 unit=°
